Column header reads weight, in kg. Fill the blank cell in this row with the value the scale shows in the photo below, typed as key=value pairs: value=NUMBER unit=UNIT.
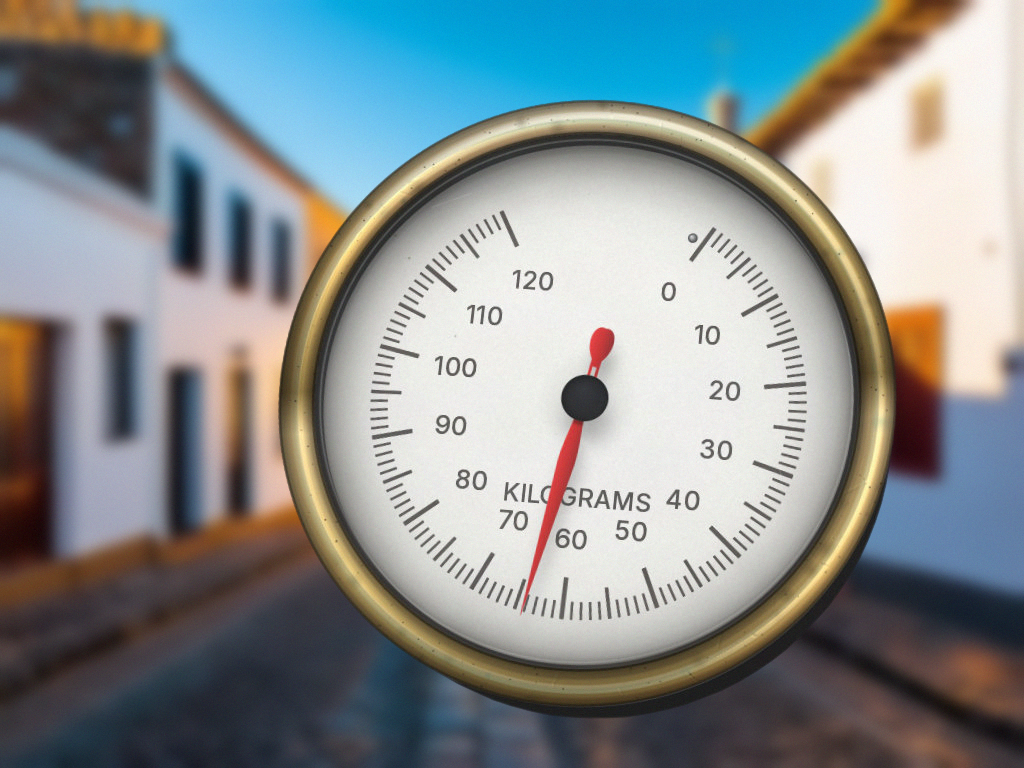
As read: value=64 unit=kg
